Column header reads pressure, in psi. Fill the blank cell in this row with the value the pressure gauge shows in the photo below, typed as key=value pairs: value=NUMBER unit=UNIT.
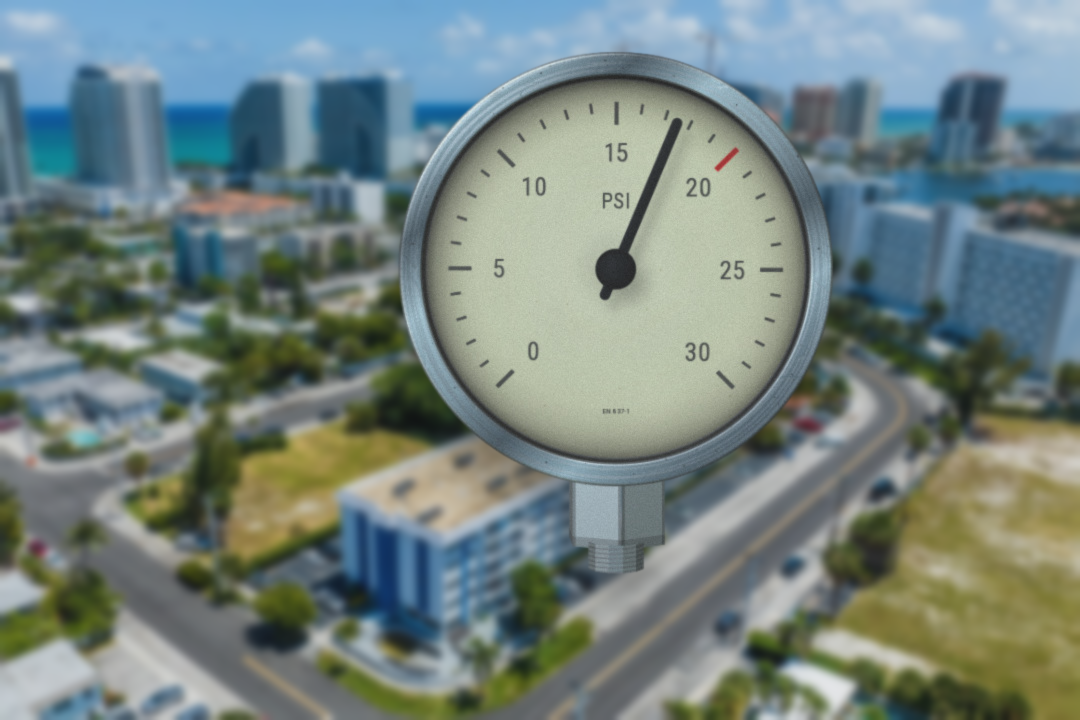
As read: value=17.5 unit=psi
